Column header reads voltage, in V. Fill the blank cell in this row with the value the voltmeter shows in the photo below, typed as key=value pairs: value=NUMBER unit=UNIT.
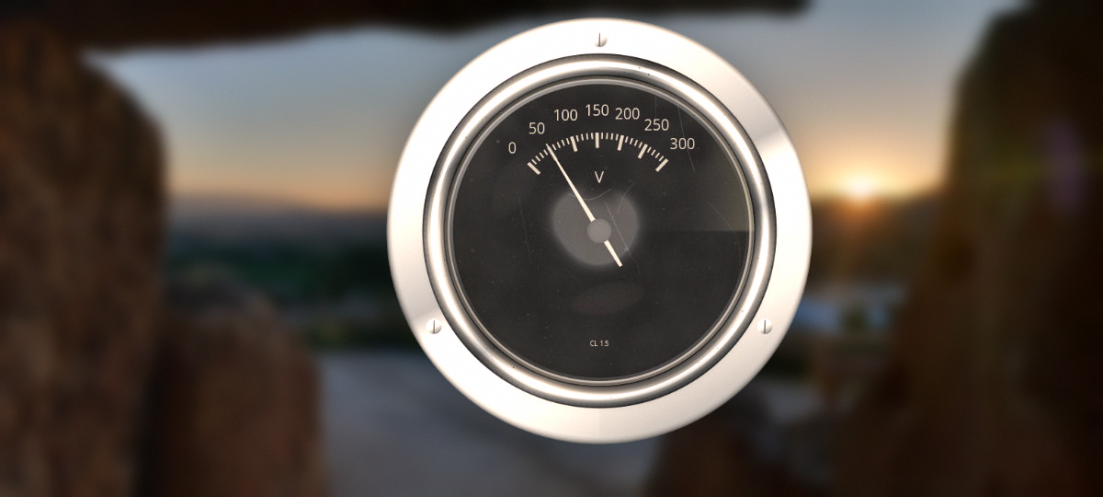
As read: value=50 unit=V
